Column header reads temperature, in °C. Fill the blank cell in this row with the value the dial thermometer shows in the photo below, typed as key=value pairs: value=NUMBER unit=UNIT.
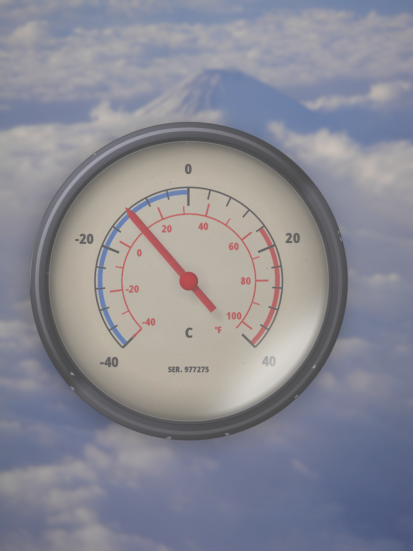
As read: value=-12 unit=°C
